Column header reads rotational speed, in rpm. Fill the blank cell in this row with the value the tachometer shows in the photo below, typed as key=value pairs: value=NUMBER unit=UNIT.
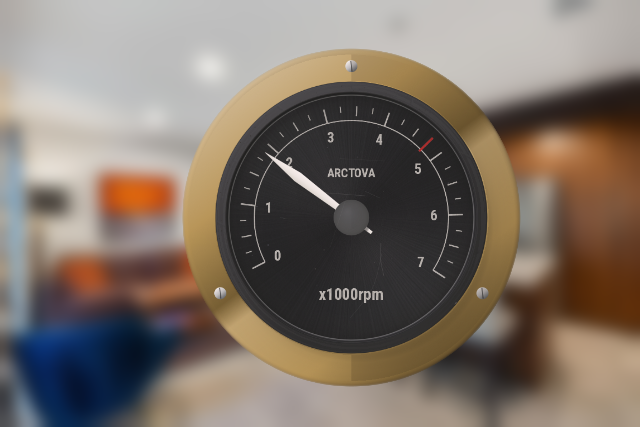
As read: value=1875 unit=rpm
